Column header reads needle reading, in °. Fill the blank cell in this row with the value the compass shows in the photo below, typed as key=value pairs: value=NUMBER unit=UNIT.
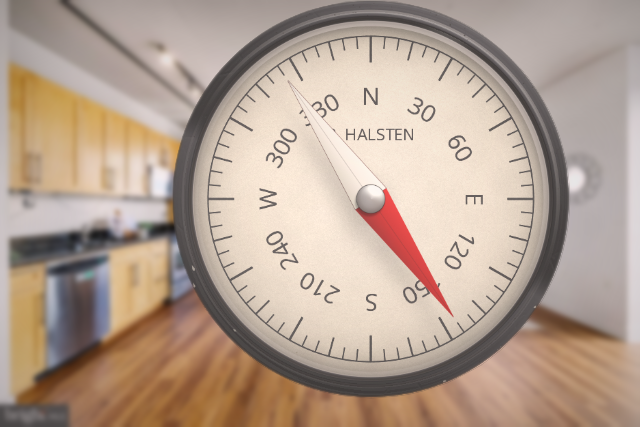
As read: value=145 unit=°
